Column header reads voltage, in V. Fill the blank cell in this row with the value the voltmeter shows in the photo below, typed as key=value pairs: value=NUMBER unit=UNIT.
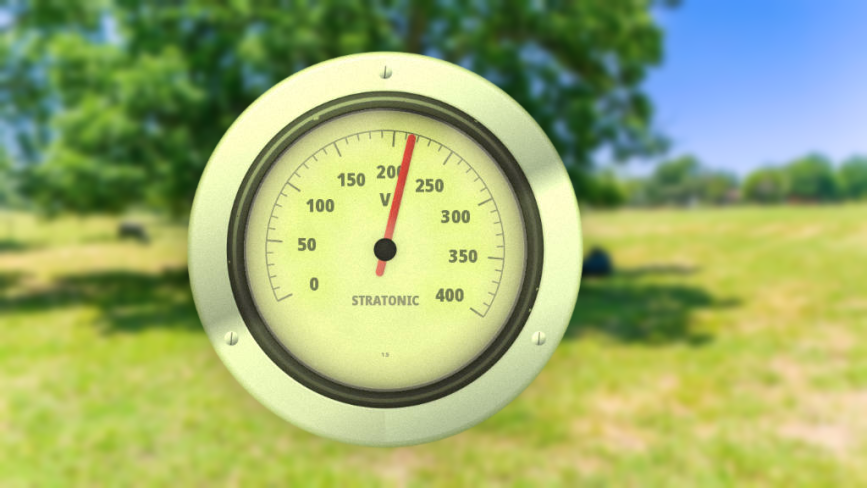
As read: value=215 unit=V
